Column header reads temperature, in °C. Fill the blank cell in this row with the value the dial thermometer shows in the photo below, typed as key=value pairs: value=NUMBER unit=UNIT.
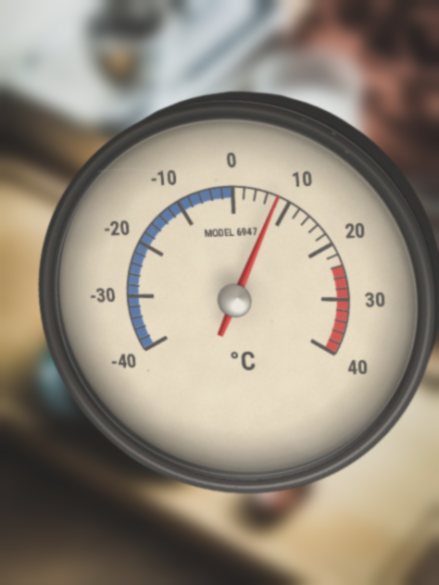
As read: value=8 unit=°C
